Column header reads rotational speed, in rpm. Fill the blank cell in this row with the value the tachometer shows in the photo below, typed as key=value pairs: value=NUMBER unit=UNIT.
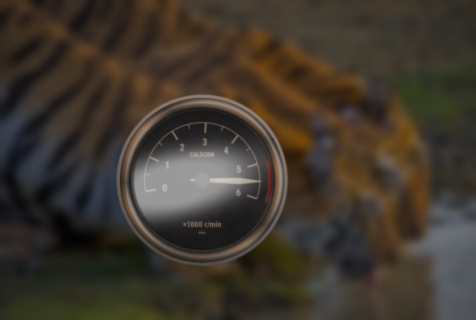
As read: value=5500 unit=rpm
